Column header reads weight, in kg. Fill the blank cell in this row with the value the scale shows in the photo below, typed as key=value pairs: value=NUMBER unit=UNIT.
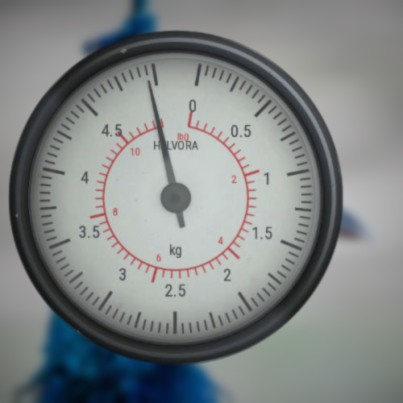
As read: value=4.95 unit=kg
